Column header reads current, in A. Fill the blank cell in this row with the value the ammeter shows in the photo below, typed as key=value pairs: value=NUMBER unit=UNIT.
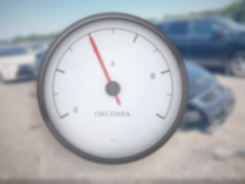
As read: value=4 unit=A
